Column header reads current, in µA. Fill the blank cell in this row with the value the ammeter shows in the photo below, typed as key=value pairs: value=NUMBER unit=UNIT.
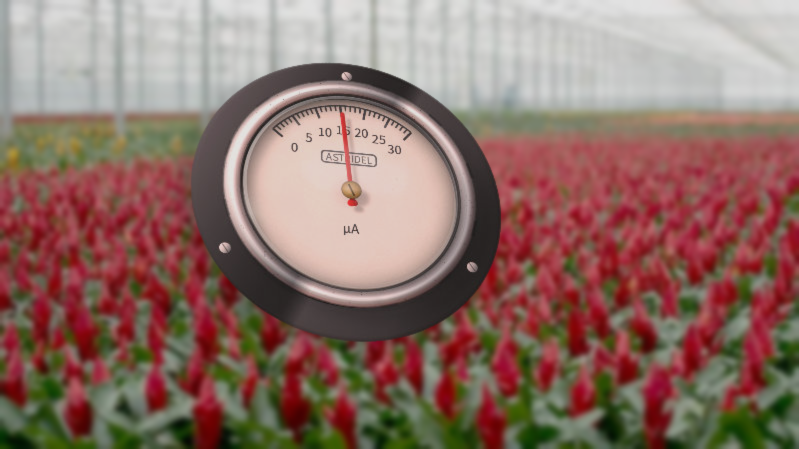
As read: value=15 unit=µA
